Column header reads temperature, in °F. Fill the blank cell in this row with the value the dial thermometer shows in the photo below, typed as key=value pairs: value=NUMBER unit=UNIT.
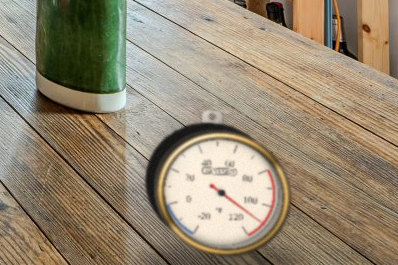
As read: value=110 unit=°F
